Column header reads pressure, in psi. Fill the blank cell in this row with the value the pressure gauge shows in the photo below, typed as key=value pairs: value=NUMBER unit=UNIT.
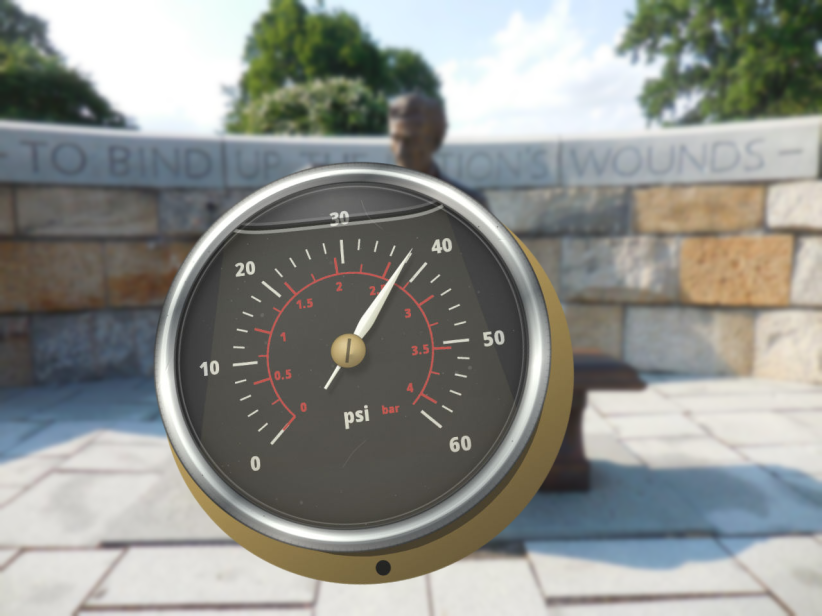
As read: value=38 unit=psi
